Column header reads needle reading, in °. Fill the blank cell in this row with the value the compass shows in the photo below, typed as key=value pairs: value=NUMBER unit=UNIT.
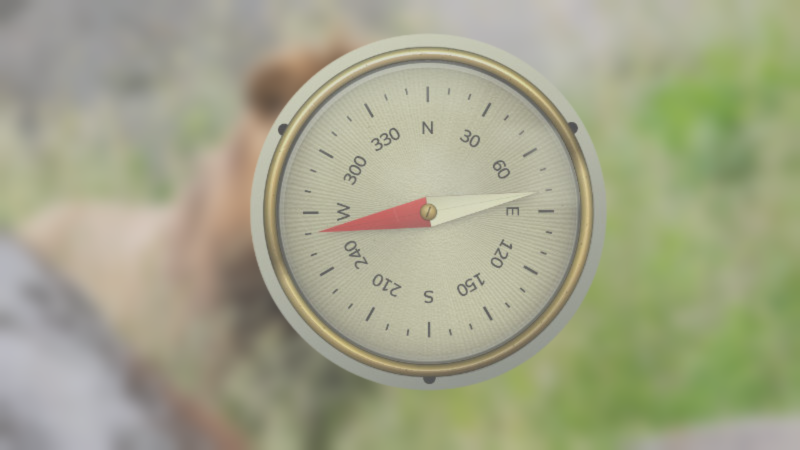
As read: value=260 unit=°
